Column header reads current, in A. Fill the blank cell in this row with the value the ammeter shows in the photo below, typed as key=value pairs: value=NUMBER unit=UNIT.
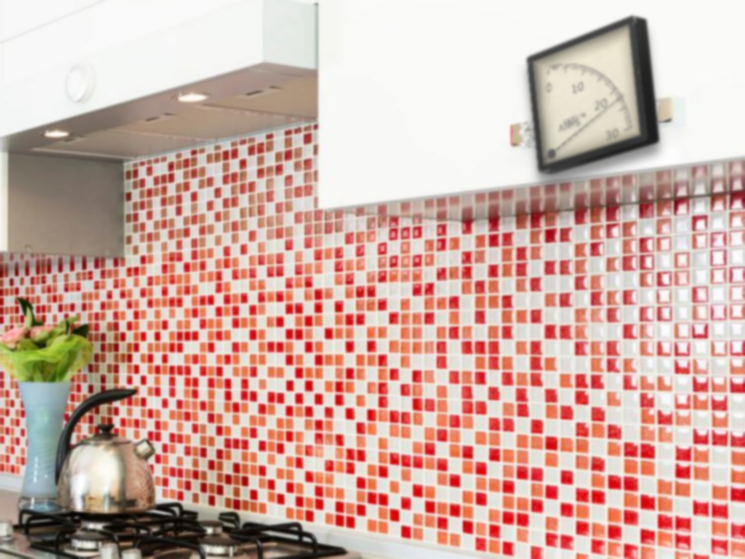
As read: value=22.5 unit=A
